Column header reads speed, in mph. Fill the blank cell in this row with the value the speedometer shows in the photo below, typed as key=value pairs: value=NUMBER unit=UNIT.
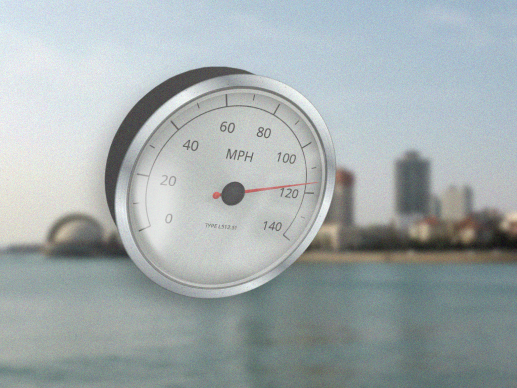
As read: value=115 unit=mph
